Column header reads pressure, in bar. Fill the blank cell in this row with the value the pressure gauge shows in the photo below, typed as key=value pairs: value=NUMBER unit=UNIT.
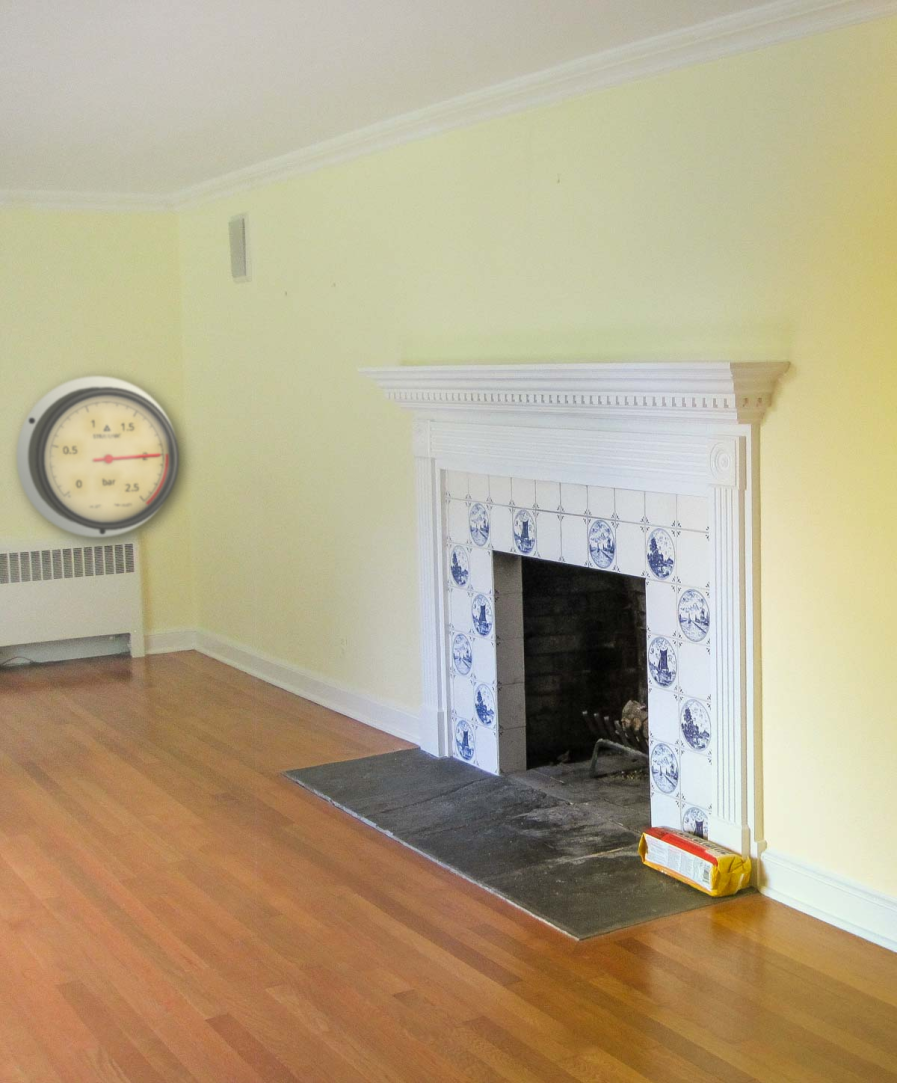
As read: value=2 unit=bar
